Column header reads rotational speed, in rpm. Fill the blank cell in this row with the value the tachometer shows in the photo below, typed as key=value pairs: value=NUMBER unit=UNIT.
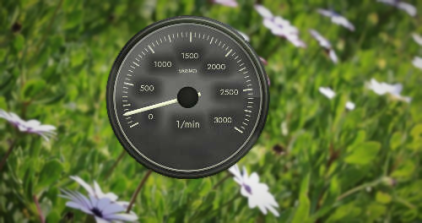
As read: value=150 unit=rpm
